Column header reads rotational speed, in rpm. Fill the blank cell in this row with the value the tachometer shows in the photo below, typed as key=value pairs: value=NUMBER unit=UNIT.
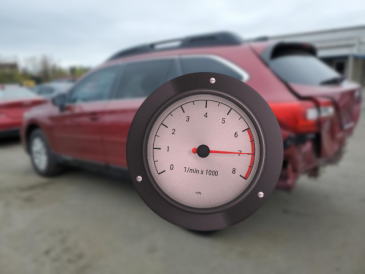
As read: value=7000 unit=rpm
